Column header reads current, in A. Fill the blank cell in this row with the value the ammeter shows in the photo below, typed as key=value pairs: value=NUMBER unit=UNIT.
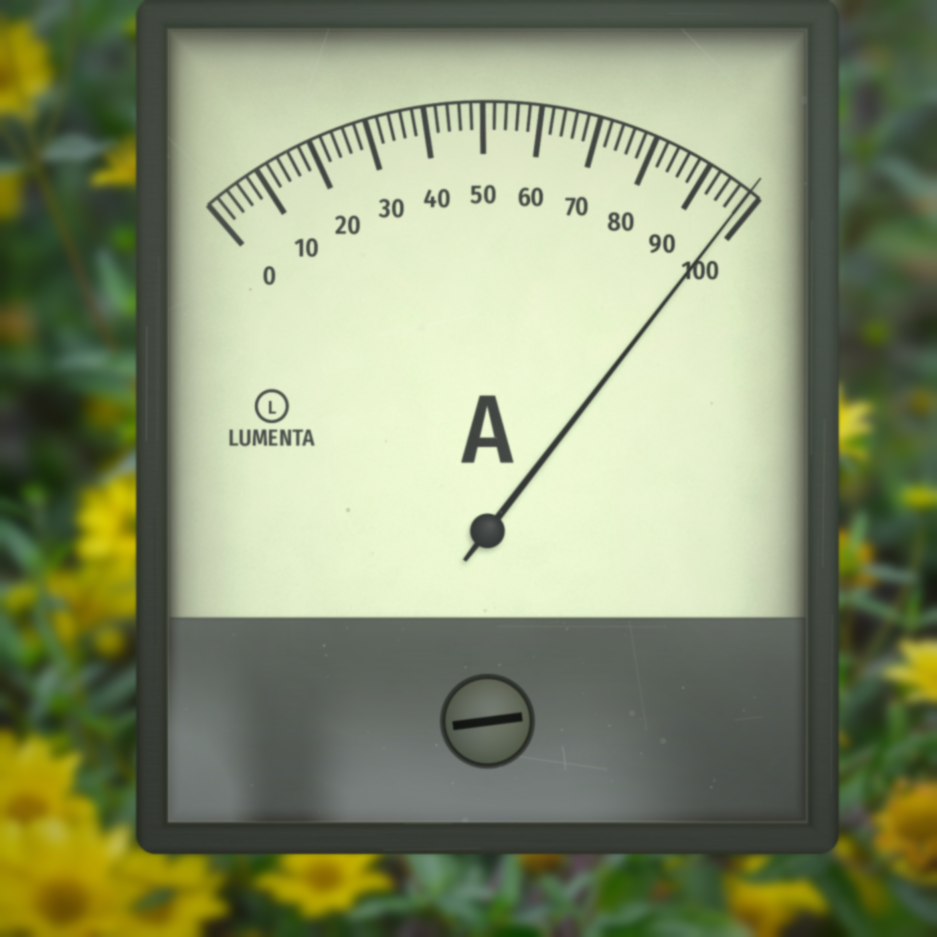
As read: value=98 unit=A
